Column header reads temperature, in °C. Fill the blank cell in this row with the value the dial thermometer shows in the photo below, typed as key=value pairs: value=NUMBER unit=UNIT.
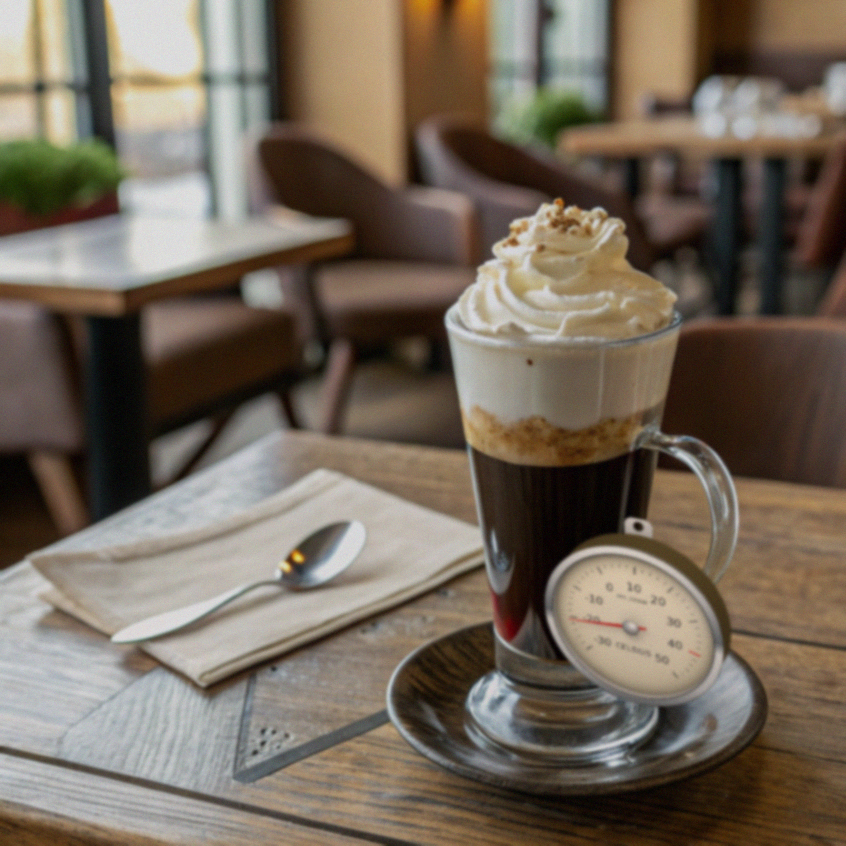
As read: value=-20 unit=°C
